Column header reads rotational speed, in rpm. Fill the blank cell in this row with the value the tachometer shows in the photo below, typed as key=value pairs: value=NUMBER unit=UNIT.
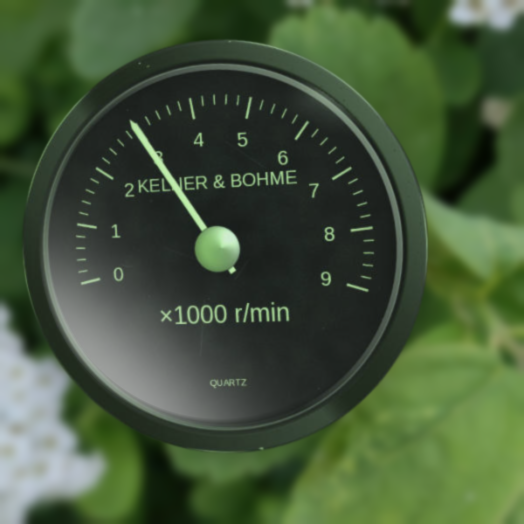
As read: value=3000 unit=rpm
